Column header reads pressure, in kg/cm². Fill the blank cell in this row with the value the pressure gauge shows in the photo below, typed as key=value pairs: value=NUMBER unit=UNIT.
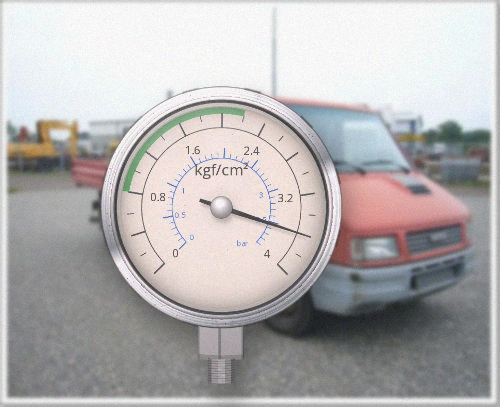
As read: value=3.6 unit=kg/cm²
